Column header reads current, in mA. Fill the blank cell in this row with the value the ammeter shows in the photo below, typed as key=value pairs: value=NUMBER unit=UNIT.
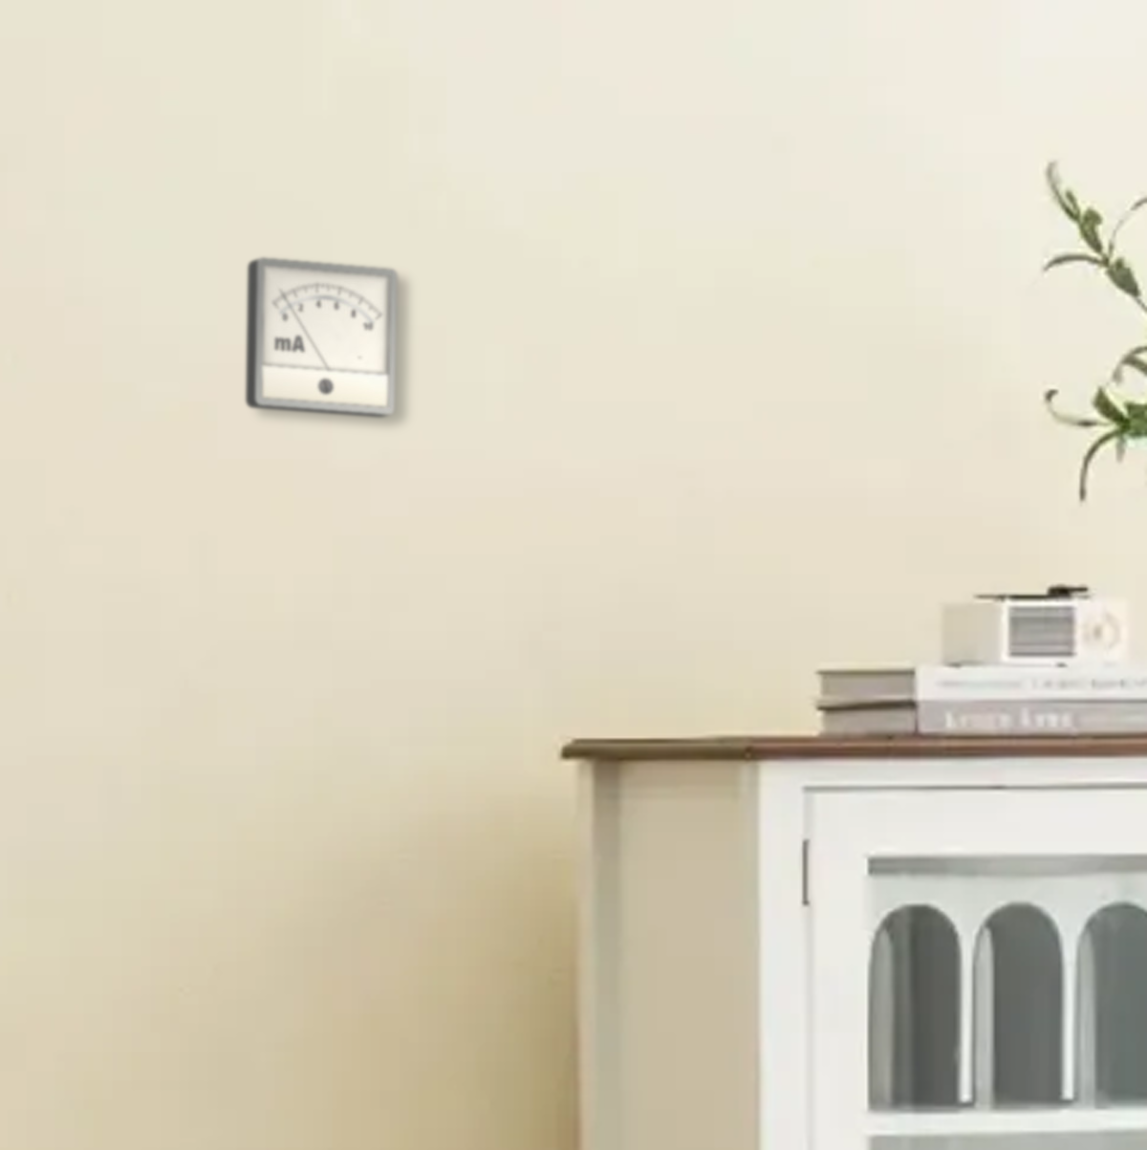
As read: value=1 unit=mA
